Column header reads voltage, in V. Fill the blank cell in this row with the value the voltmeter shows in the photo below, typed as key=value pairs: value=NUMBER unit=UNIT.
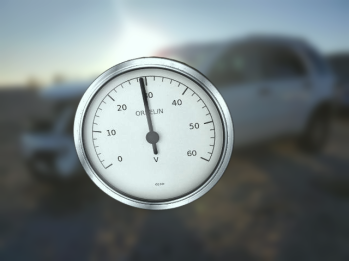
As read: value=29 unit=V
